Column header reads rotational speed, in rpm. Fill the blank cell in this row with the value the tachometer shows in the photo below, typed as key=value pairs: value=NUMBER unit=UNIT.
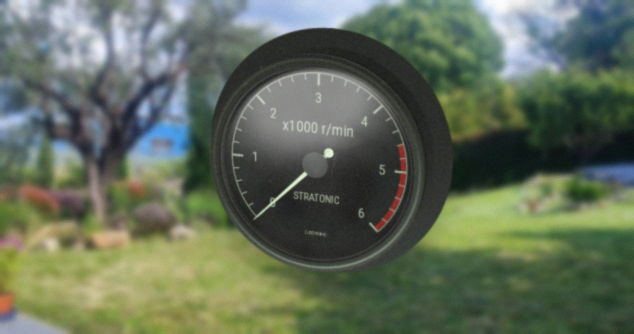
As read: value=0 unit=rpm
